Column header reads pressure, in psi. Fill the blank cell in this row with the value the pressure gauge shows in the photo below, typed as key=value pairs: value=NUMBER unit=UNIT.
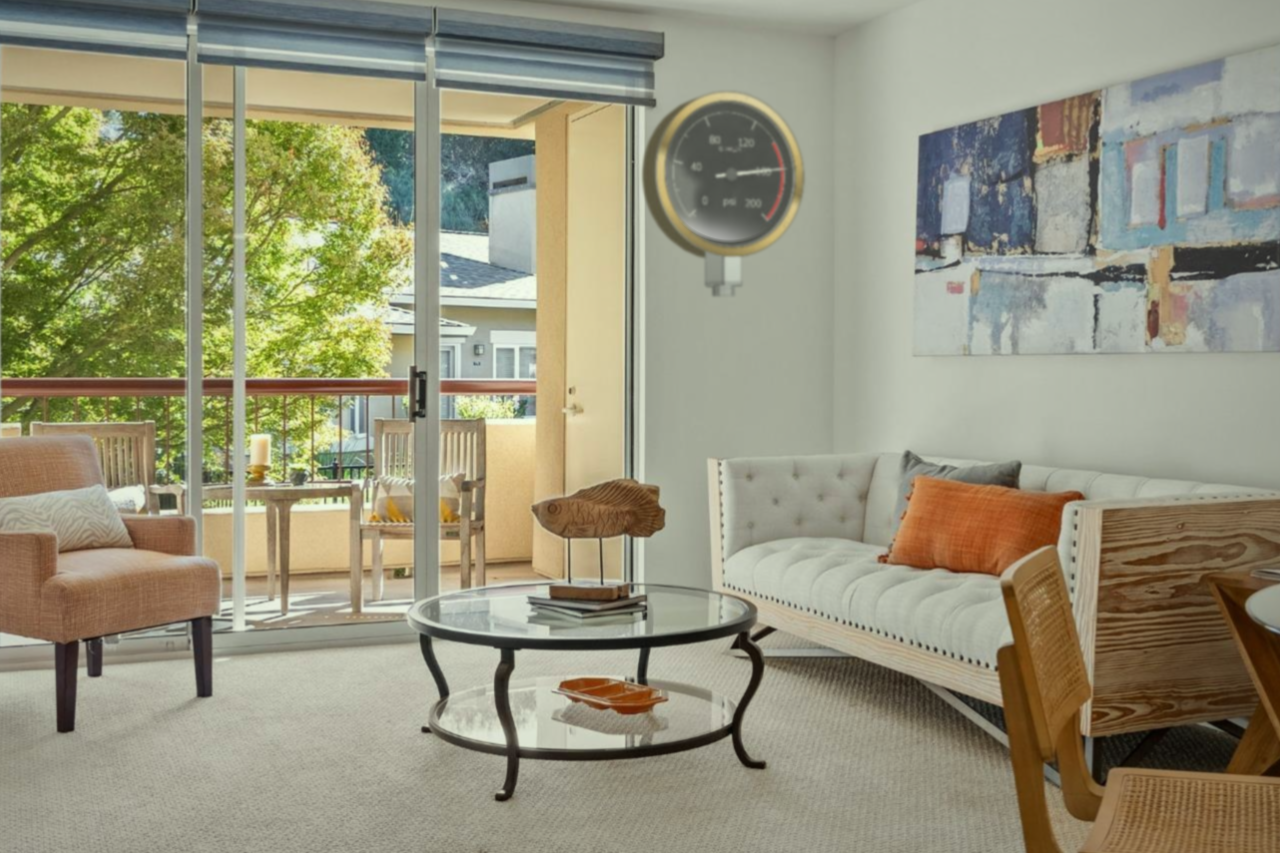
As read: value=160 unit=psi
